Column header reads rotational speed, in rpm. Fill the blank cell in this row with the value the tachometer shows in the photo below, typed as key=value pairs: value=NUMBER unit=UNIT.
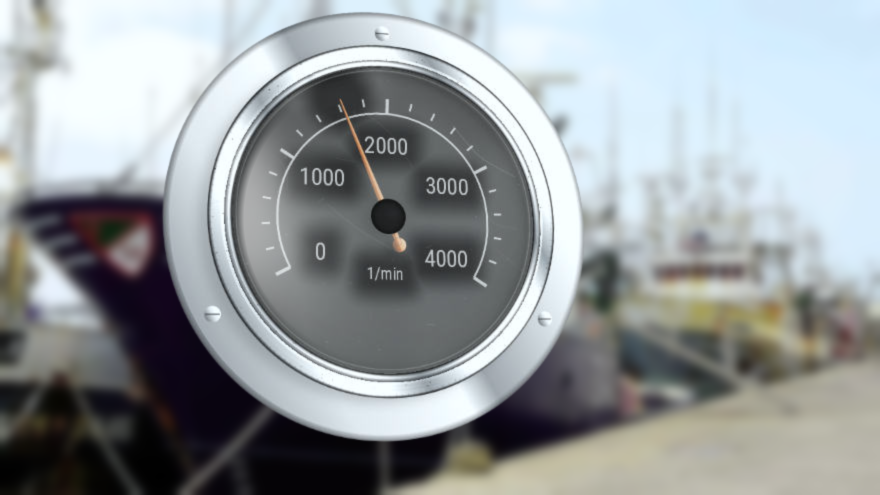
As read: value=1600 unit=rpm
